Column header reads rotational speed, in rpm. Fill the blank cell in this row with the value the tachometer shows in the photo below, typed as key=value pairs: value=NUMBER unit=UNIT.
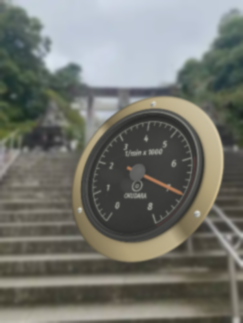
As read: value=7000 unit=rpm
